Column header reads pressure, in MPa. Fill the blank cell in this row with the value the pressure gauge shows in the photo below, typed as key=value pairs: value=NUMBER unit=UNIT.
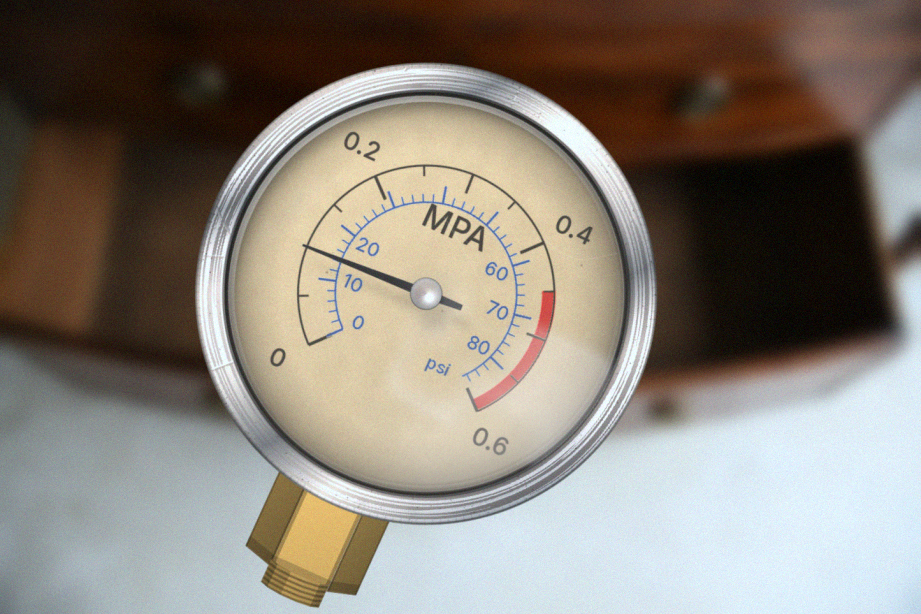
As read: value=0.1 unit=MPa
